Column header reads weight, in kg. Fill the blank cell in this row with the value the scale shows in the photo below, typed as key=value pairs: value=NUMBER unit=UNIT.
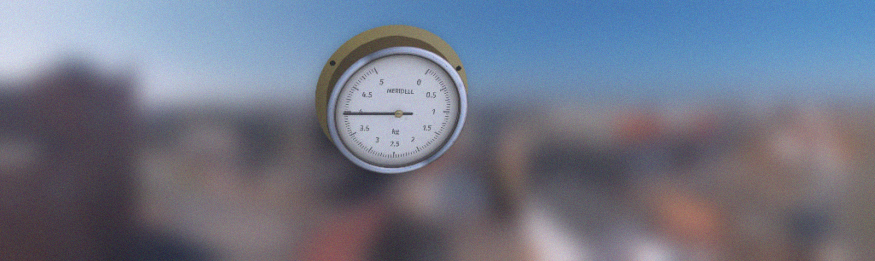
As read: value=4 unit=kg
